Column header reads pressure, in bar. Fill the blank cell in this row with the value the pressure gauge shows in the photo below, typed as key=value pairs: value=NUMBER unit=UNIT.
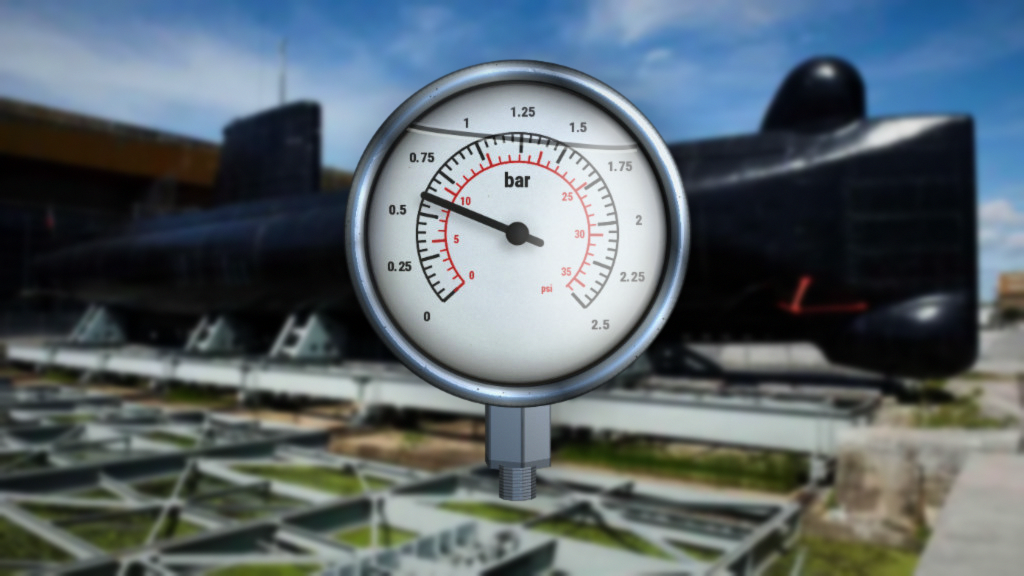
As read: value=0.6 unit=bar
